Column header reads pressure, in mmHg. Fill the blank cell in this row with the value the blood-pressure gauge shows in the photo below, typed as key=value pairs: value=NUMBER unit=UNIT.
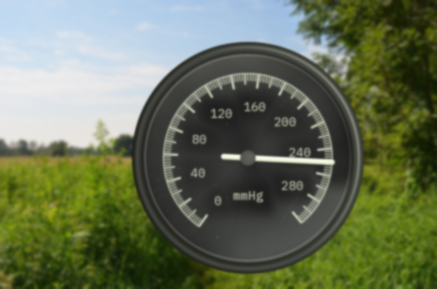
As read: value=250 unit=mmHg
